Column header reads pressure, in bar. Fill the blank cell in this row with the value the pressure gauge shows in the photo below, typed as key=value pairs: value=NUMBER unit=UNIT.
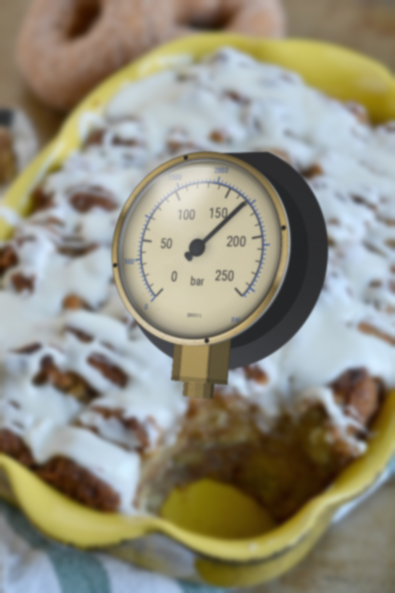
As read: value=170 unit=bar
